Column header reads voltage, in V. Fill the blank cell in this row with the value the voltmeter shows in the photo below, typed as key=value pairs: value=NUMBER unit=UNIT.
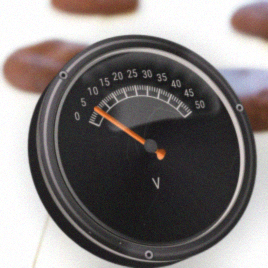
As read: value=5 unit=V
